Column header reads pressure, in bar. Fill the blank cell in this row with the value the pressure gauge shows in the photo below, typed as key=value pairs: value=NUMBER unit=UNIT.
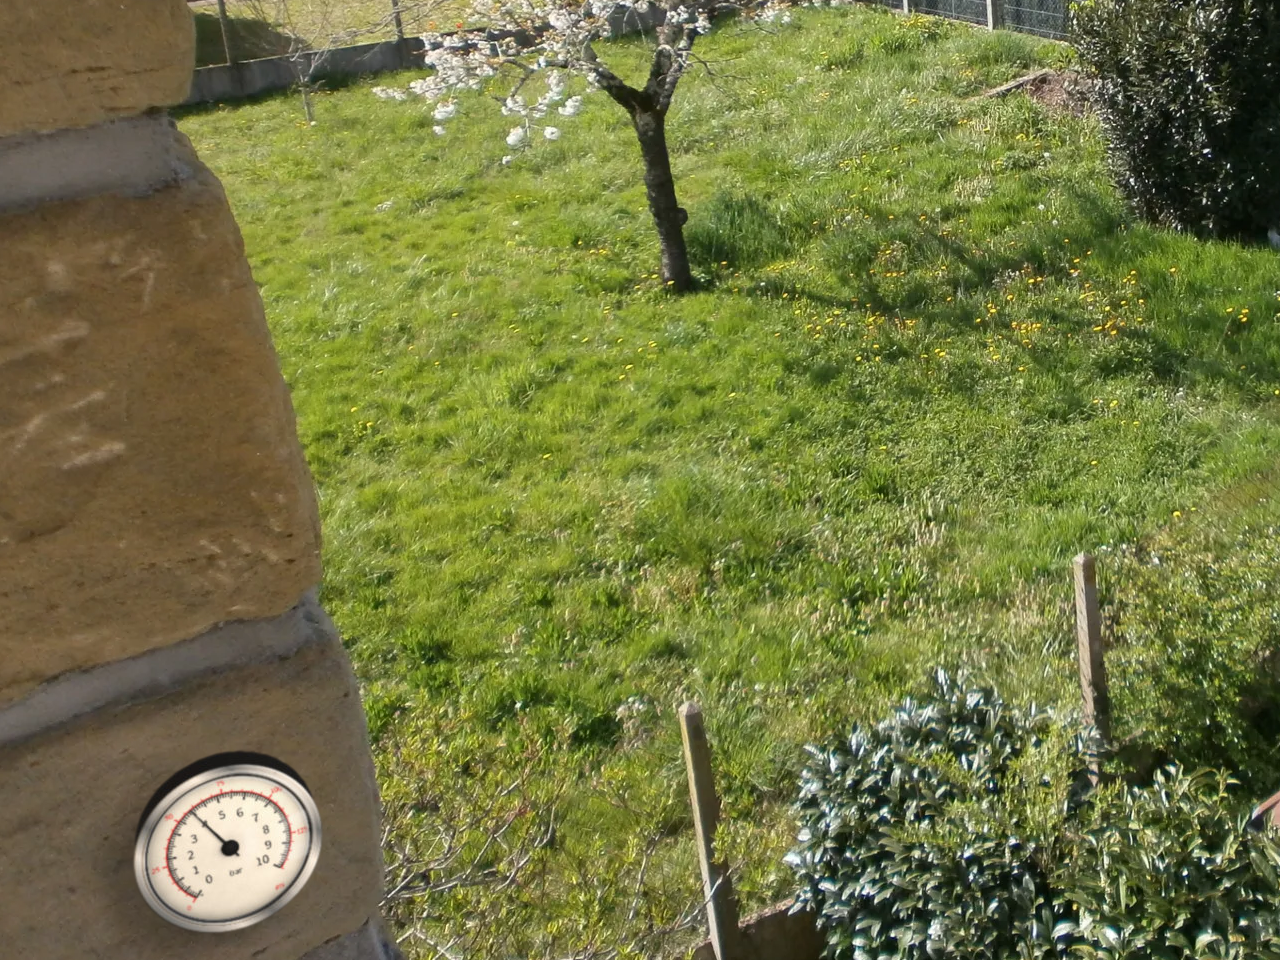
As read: value=4 unit=bar
